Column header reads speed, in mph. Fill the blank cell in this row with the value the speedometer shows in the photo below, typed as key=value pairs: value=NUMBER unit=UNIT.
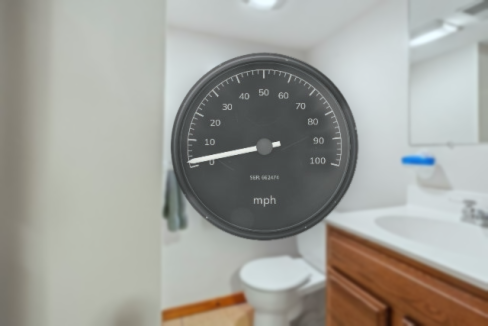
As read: value=2 unit=mph
